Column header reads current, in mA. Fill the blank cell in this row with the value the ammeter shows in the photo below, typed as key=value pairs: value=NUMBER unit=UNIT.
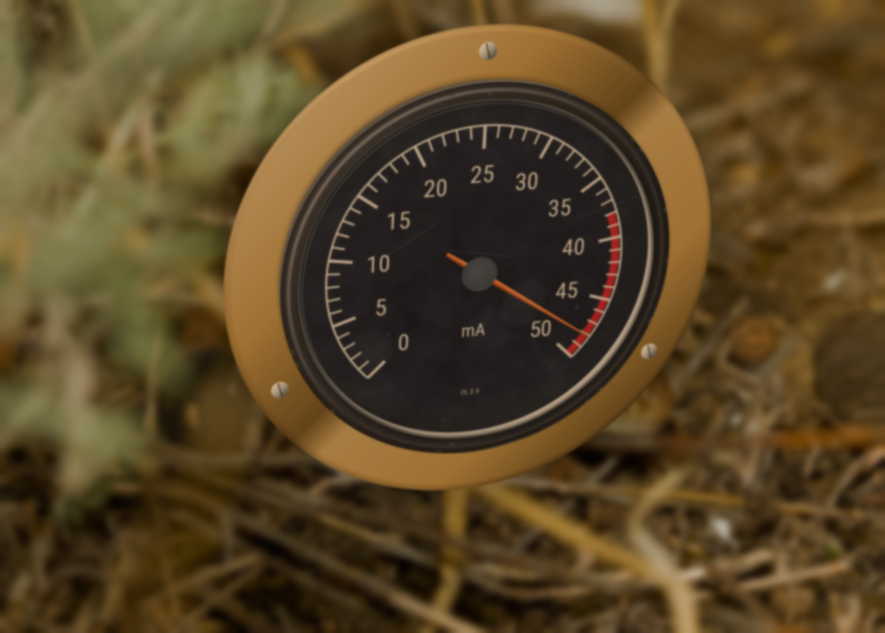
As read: value=48 unit=mA
